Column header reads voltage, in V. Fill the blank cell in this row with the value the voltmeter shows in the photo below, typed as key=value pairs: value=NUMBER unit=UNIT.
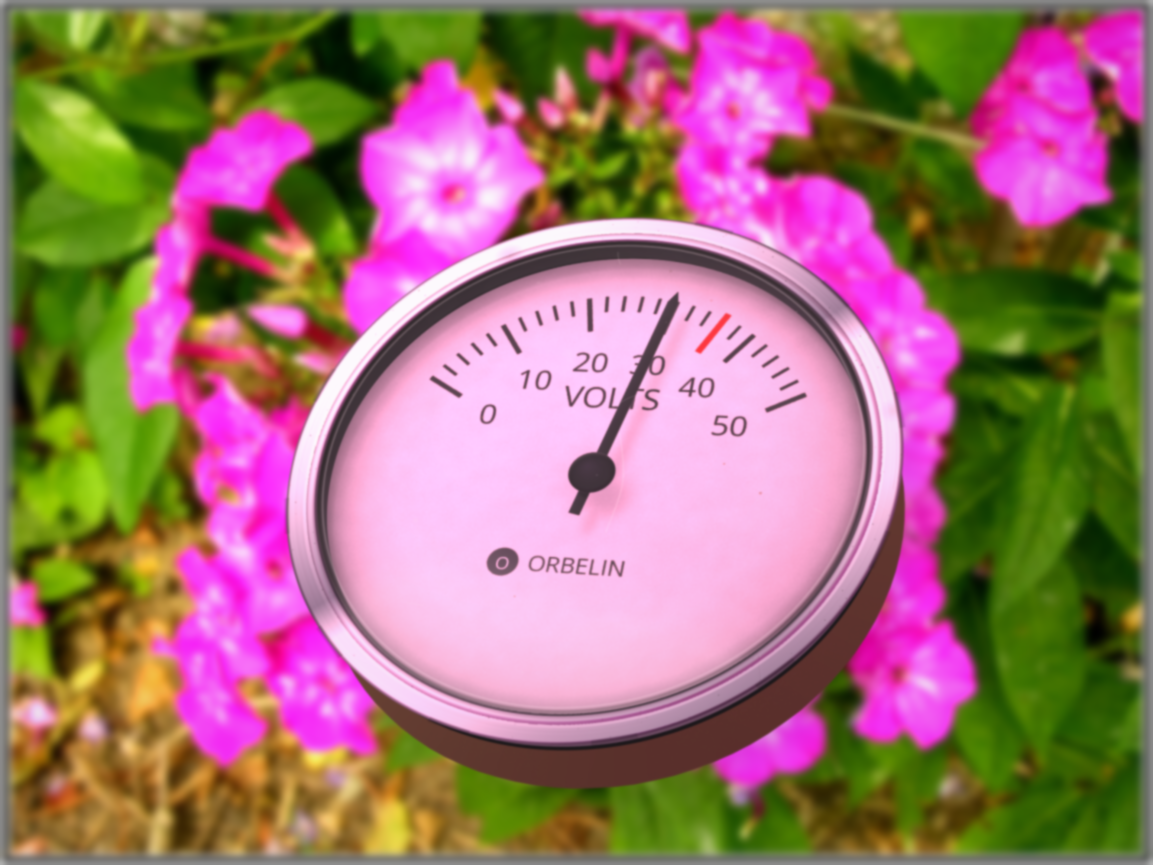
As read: value=30 unit=V
